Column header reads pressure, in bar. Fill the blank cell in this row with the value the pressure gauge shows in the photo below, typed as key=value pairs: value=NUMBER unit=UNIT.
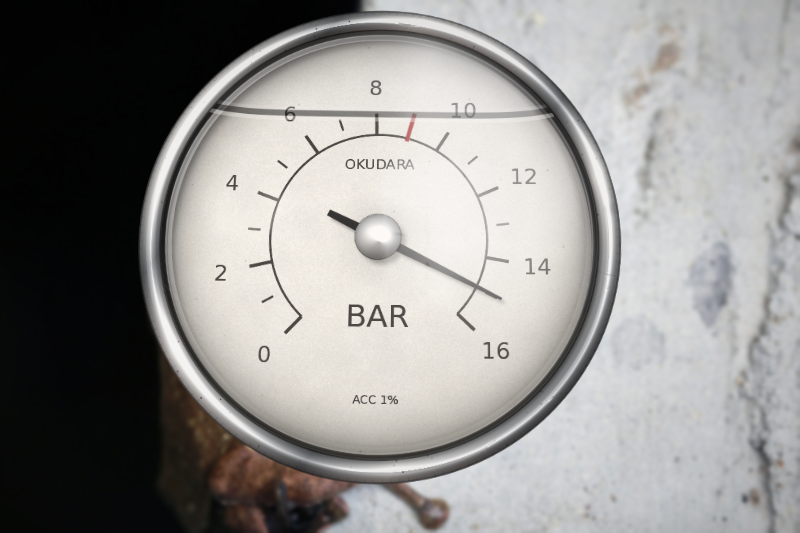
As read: value=15 unit=bar
